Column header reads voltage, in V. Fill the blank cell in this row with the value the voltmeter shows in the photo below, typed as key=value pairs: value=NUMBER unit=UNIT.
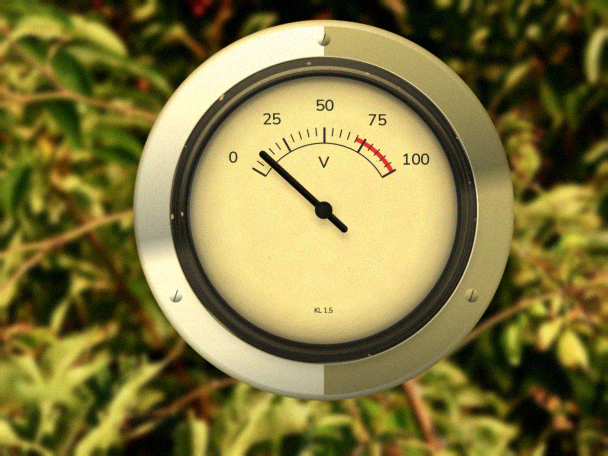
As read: value=10 unit=V
